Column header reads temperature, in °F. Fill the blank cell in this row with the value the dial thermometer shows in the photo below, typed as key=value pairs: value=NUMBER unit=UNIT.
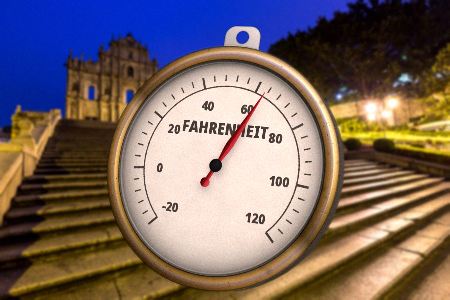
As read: value=64 unit=°F
